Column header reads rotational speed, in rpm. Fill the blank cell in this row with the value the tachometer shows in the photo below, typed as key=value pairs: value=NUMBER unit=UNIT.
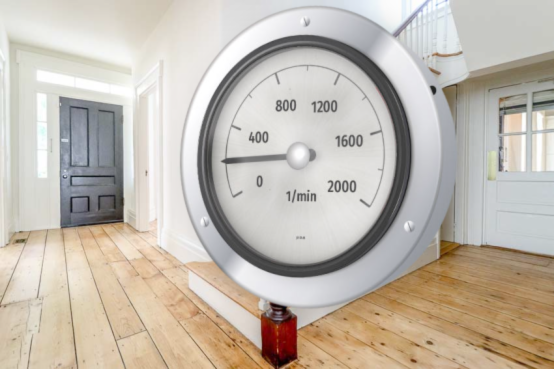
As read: value=200 unit=rpm
